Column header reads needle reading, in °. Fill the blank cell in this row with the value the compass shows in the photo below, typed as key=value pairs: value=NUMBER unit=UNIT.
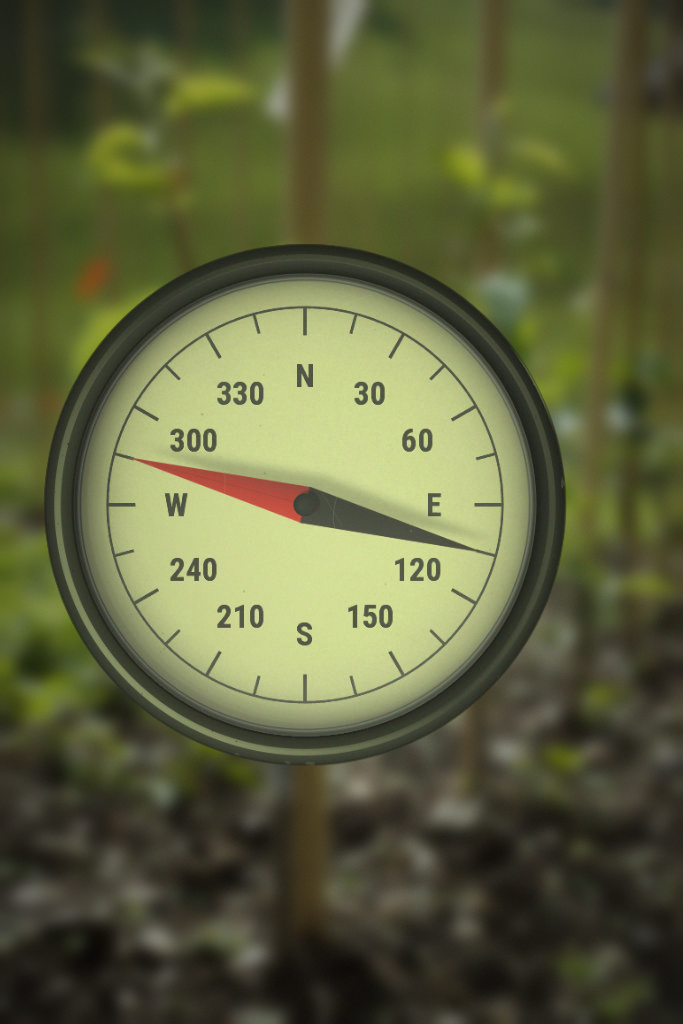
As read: value=285 unit=°
